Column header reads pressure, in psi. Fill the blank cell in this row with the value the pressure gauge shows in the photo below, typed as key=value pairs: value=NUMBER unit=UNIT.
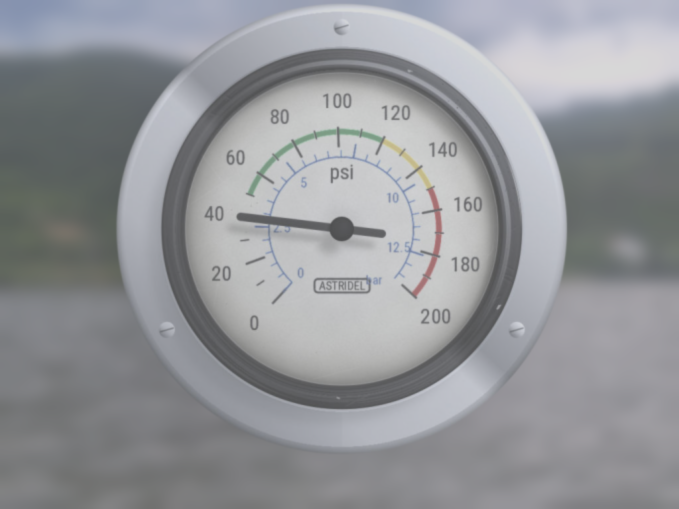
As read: value=40 unit=psi
